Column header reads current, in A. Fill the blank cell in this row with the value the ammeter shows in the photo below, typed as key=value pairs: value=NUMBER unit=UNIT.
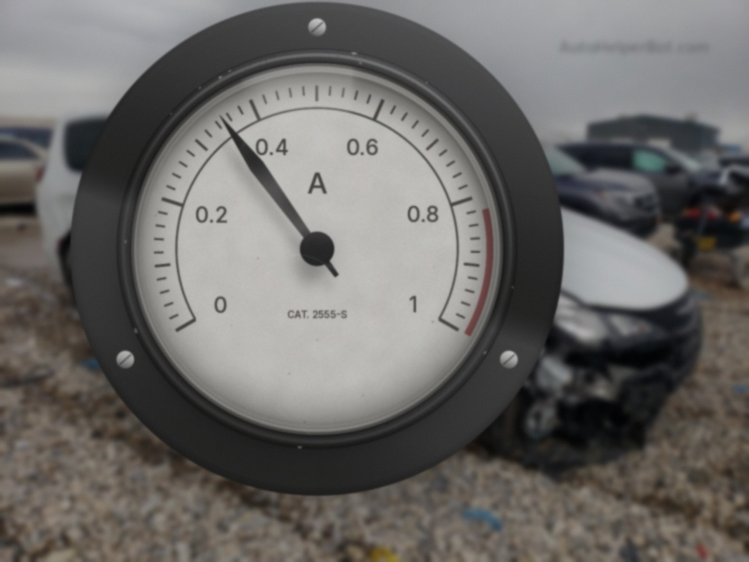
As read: value=0.35 unit=A
